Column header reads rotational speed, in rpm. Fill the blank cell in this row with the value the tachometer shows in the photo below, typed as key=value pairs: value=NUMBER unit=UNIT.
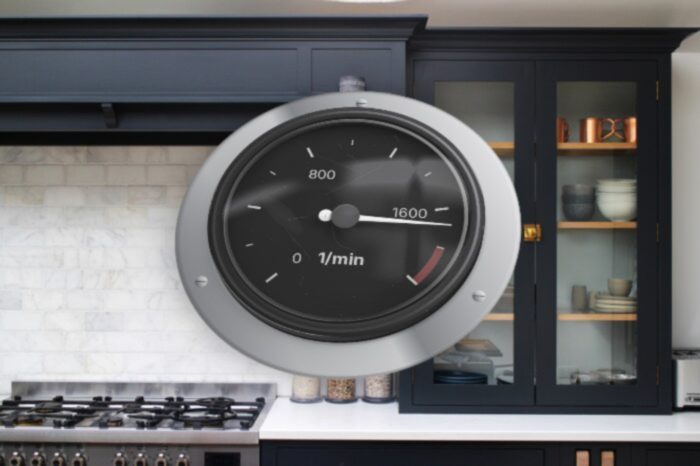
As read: value=1700 unit=rpm
